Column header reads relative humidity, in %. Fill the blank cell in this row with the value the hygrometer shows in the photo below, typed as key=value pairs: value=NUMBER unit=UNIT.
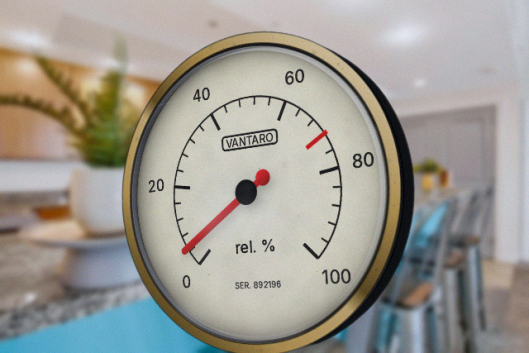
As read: value=4 unit=%
